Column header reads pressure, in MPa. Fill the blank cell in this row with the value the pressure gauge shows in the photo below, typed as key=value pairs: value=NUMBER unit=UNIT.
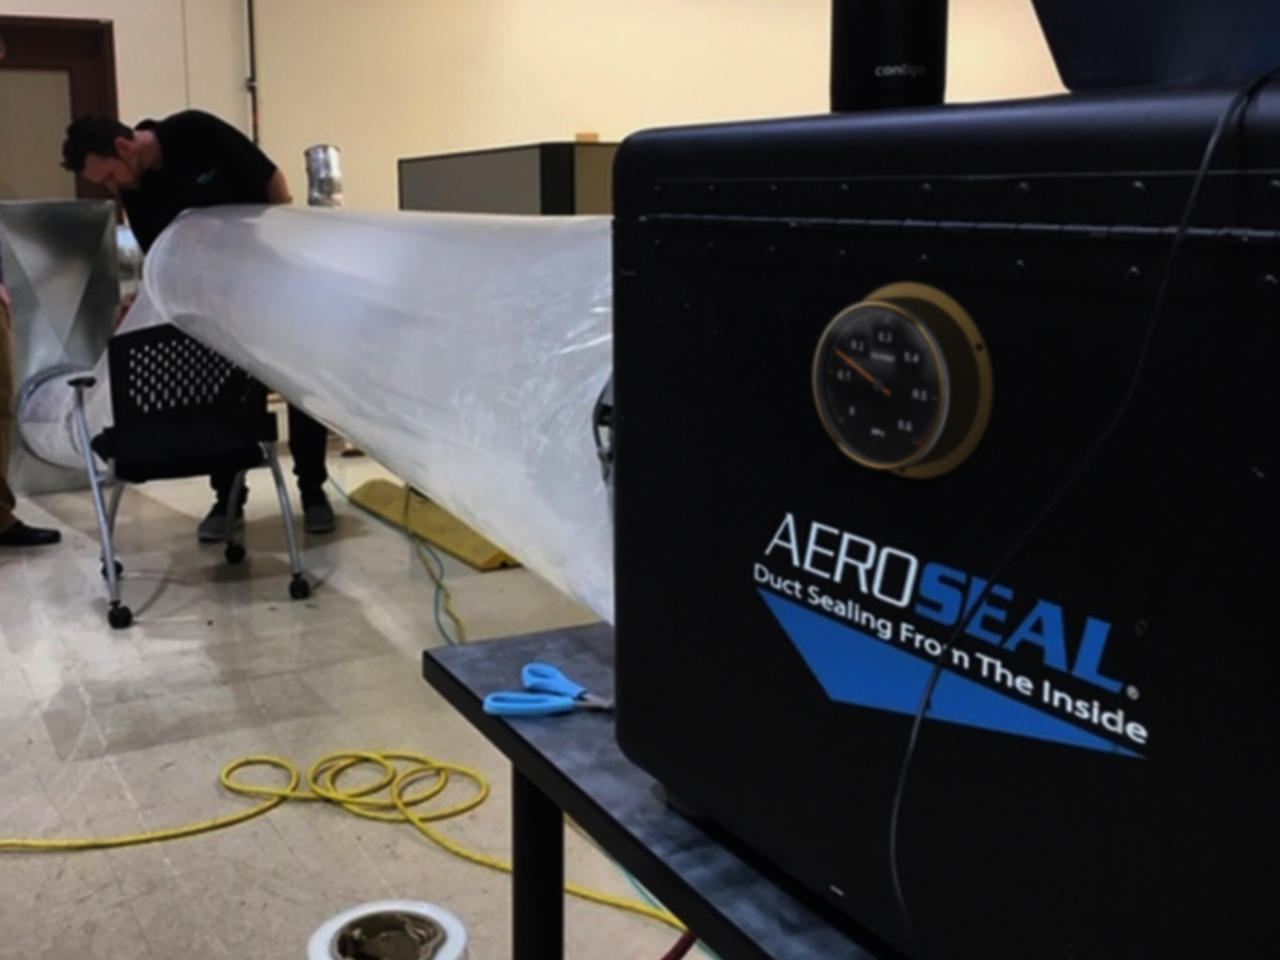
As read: value=0.15 unit=MPa
